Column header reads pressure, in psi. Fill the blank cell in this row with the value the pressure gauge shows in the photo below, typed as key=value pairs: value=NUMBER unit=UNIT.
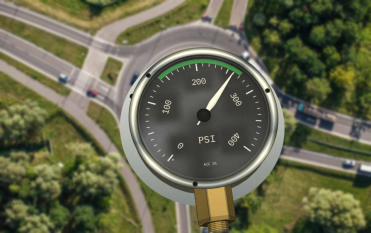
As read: value=260 unit=psi
